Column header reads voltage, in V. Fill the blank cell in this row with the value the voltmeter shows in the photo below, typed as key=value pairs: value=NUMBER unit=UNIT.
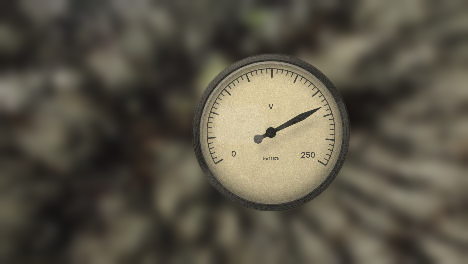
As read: value=190 unit=V
